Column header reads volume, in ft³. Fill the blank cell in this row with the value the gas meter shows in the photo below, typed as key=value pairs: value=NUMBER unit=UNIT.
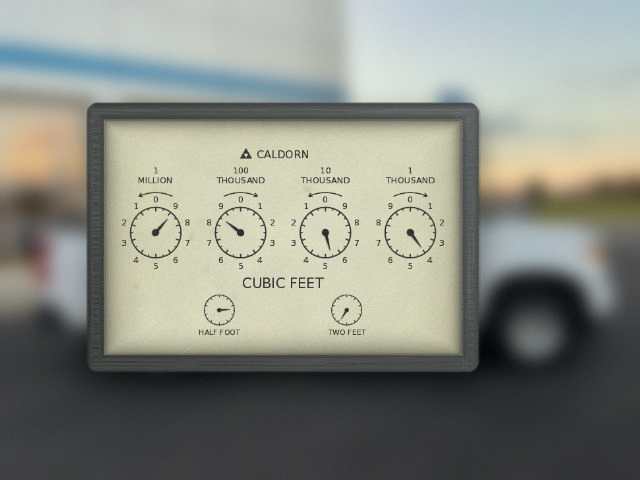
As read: value=885400 unit=ft³
